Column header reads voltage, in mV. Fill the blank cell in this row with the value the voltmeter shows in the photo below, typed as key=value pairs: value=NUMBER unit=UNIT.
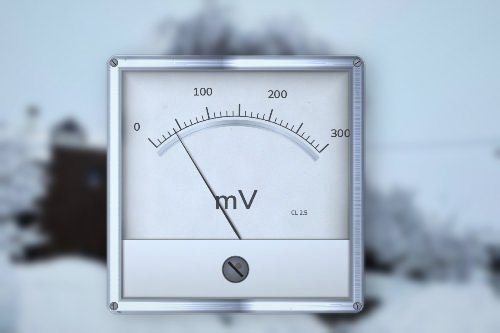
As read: value=40 unit=mV
